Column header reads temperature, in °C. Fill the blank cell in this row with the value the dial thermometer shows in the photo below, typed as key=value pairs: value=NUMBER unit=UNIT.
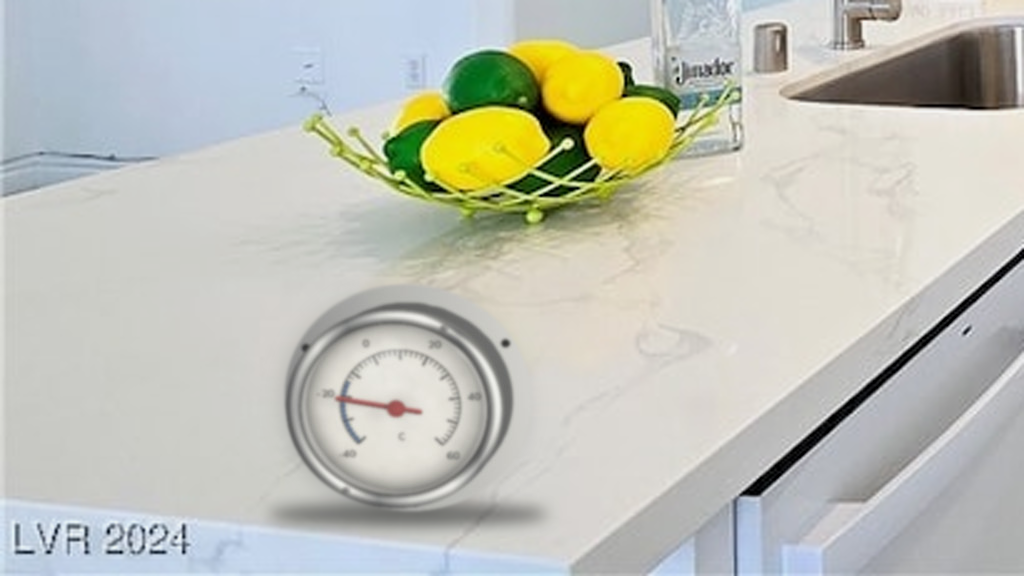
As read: value=-20 unit=°C
